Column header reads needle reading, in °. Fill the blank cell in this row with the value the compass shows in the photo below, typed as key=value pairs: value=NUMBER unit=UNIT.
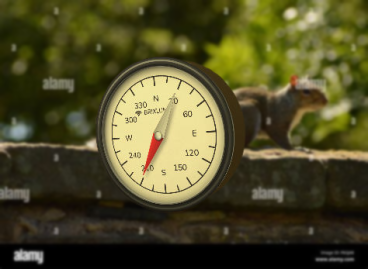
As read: value=210 unit=°
